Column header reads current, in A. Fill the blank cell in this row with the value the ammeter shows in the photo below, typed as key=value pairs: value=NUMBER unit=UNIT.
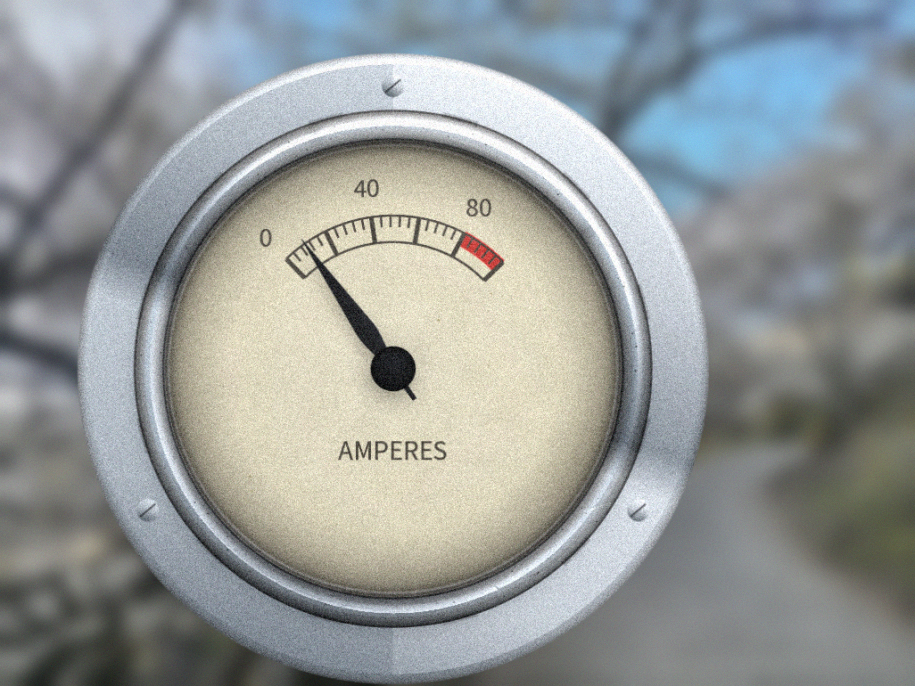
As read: value=10 unit=A
